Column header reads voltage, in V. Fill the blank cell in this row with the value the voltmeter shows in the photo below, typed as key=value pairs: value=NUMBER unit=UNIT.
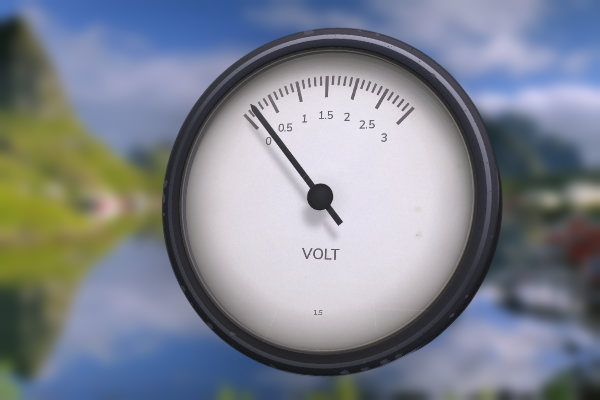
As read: value=0.2 unit=V
